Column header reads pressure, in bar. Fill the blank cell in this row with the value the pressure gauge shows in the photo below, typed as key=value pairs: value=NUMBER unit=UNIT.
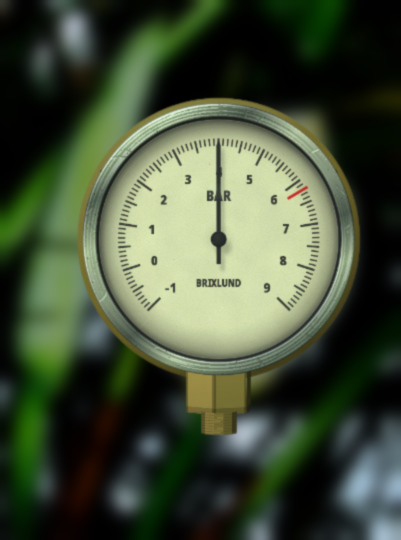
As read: value=4 unit=bar
